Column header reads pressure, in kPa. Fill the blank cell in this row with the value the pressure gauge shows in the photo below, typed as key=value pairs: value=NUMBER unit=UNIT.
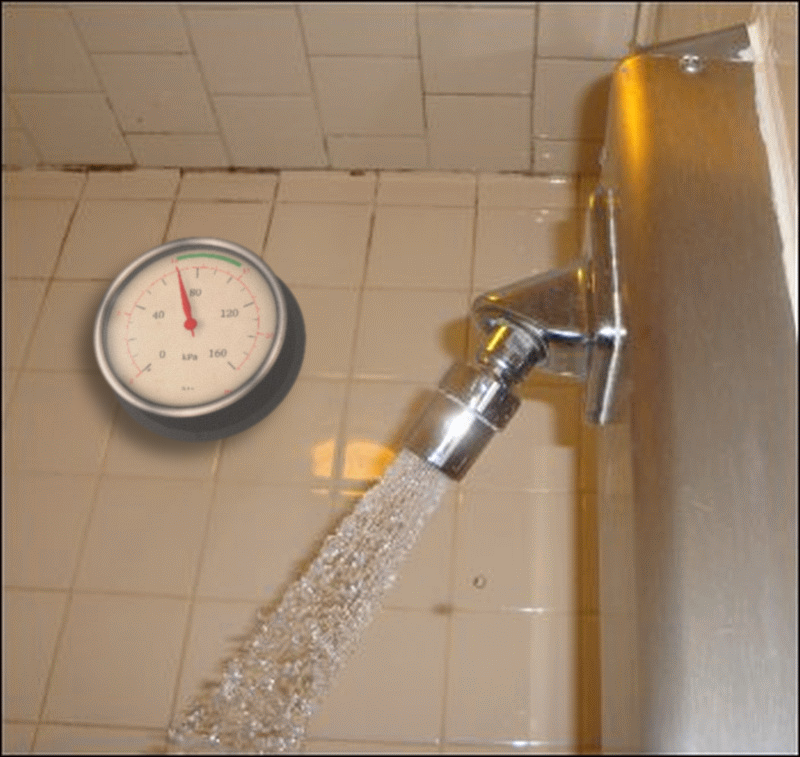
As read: value=70 unit=kPa
